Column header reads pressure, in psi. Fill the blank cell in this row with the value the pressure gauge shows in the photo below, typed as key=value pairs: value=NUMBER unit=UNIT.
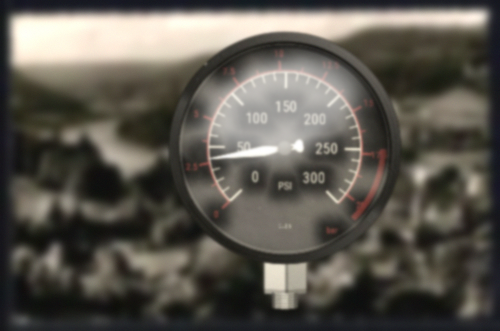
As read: value=40 unit=psi
